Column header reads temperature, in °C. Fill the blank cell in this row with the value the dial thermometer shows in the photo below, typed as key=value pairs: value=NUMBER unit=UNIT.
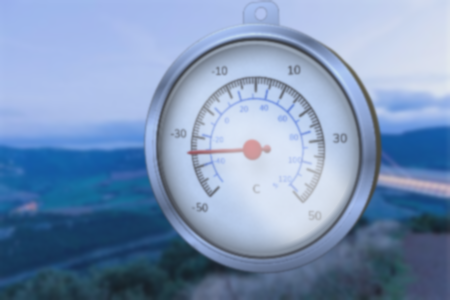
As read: value=-35 unit=°C
